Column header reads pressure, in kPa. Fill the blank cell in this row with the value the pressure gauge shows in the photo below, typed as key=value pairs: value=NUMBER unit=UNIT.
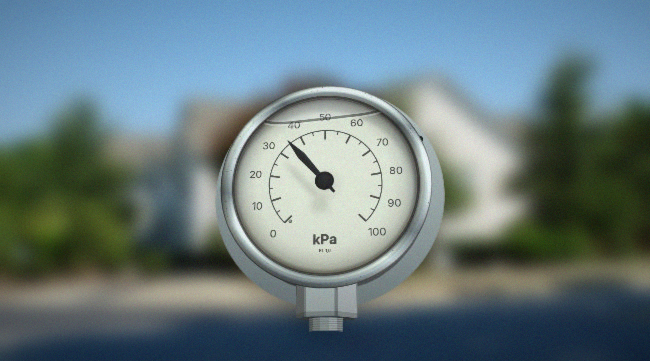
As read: value=35 unit=kPa
